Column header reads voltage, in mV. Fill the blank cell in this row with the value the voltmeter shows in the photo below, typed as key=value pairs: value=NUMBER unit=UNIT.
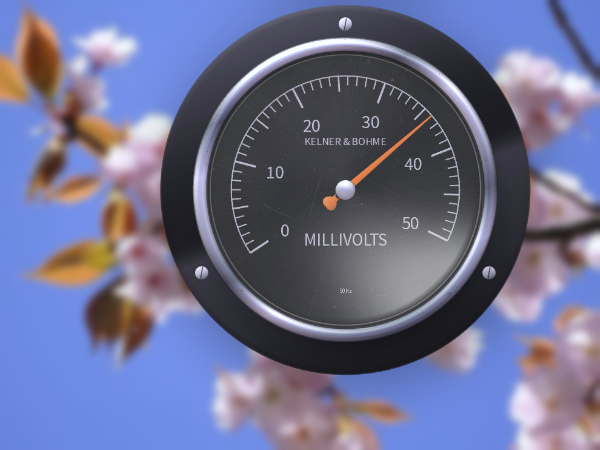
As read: value=36 unit=mV
